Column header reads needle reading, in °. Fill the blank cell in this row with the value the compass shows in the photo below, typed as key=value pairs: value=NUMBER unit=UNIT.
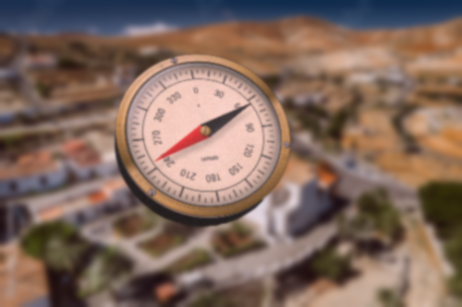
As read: value=245 unit=°
